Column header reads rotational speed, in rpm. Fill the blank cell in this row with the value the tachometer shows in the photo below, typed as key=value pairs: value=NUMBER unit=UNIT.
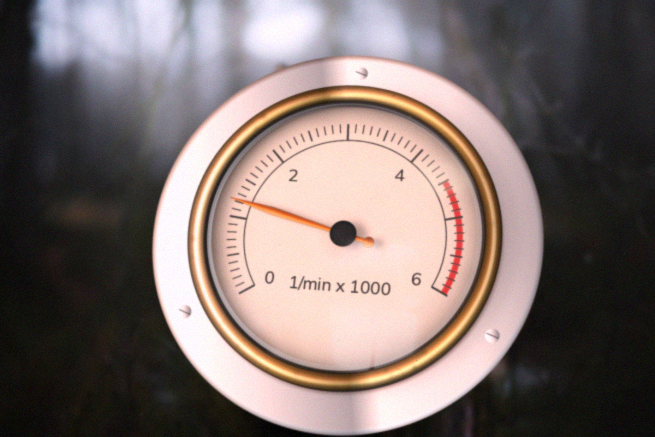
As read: value=1200 unit=rpm
